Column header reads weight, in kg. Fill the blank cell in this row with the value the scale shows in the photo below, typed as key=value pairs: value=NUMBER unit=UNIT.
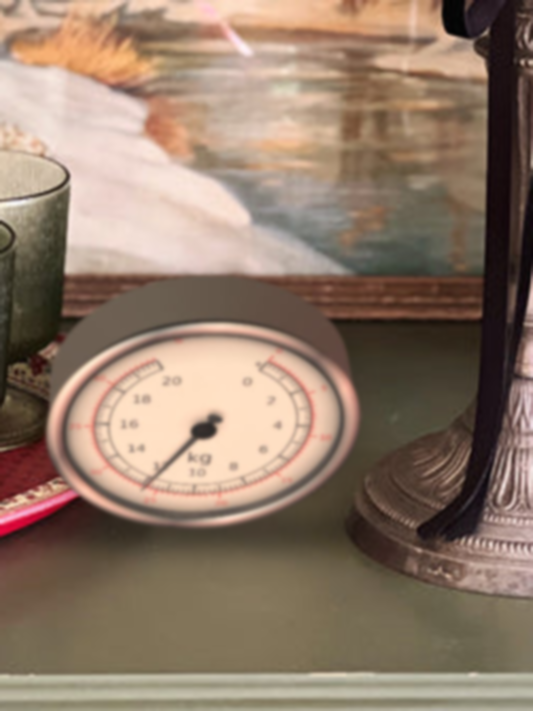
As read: value=12 unit=kg
